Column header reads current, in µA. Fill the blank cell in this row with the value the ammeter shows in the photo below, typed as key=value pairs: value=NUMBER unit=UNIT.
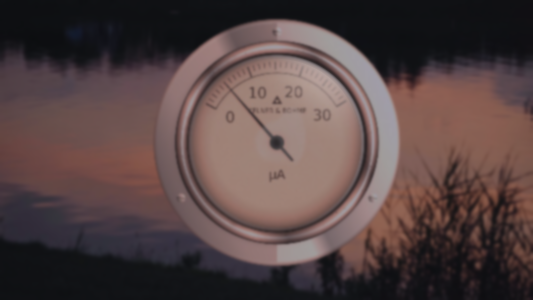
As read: value=5 unit=µA
